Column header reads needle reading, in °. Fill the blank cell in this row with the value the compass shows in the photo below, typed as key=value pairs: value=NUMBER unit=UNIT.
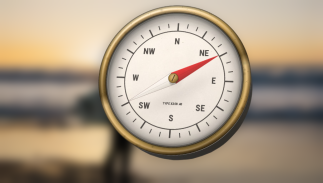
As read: value=60 unit=°
